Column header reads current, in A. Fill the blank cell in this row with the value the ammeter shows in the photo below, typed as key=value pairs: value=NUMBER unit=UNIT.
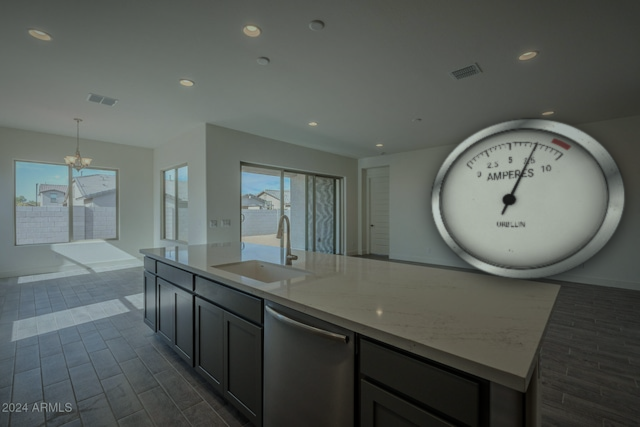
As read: value=7.5 unit=A
